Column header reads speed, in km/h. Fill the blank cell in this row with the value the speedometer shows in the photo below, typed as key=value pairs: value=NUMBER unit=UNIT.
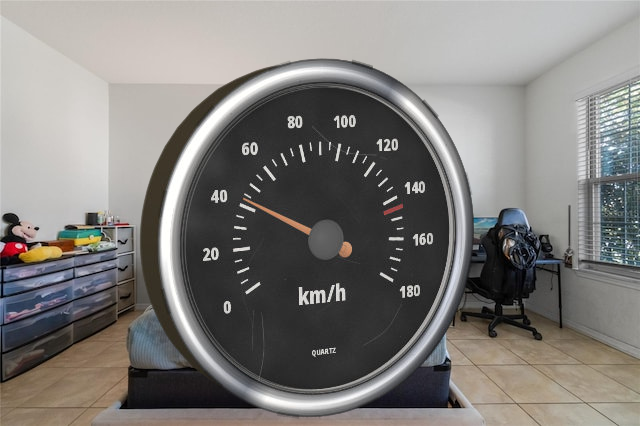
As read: value=42.5 unit=km/h
